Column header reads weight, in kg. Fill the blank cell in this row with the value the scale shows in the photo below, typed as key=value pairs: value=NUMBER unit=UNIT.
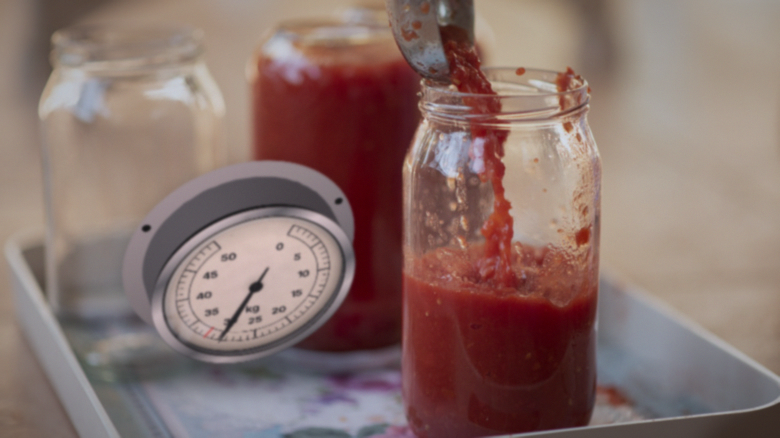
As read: value=30 unit=kg
